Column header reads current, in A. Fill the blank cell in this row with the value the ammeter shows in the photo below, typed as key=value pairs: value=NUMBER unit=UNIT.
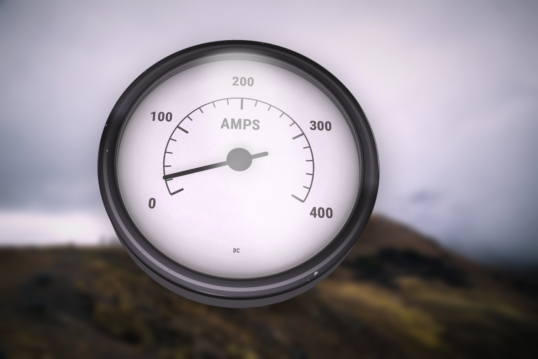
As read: value=20 unit=A
